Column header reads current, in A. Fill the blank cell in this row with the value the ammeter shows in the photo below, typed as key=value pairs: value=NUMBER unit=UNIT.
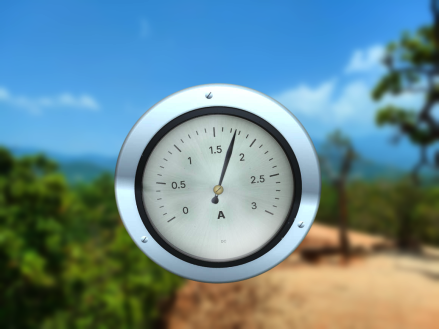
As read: value=1.75 unit=A
